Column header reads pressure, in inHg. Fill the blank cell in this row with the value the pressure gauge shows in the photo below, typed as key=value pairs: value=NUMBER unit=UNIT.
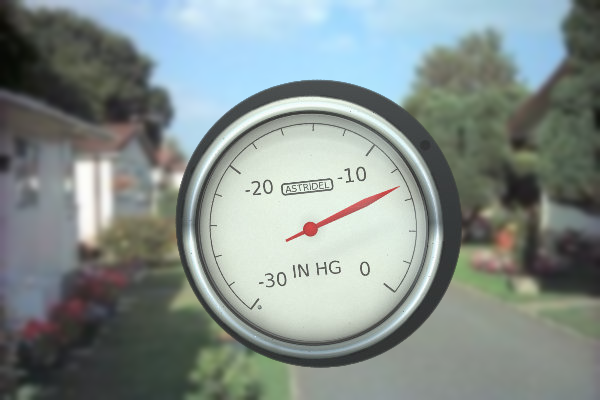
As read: value=-7 unit=inHg
